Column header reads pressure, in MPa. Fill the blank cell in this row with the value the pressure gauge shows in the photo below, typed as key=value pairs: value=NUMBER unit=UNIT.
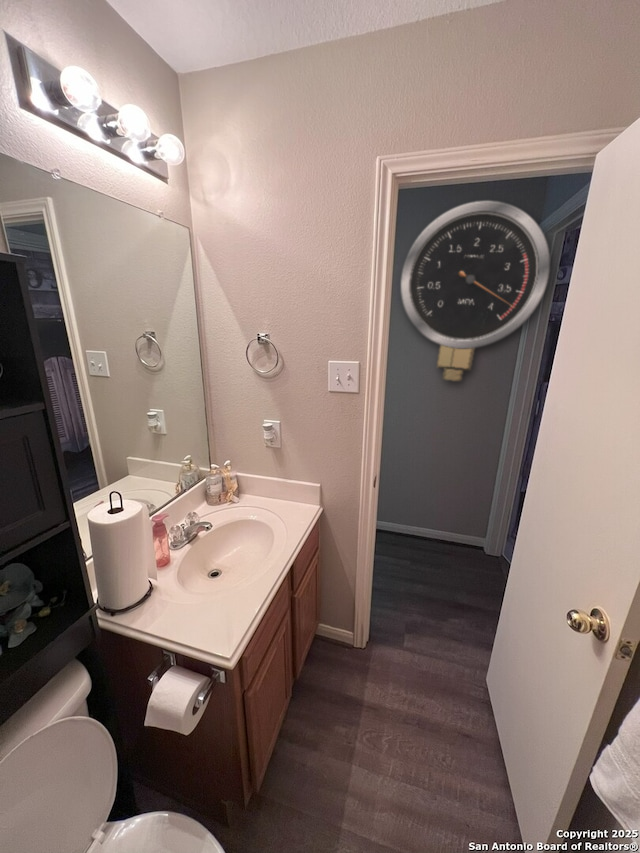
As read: value=3.75 unit=MPa
